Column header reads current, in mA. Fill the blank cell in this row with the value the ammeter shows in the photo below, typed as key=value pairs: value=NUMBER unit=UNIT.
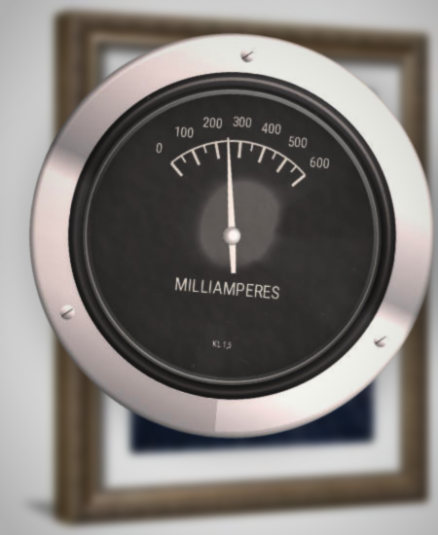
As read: value=250 unit=mA
